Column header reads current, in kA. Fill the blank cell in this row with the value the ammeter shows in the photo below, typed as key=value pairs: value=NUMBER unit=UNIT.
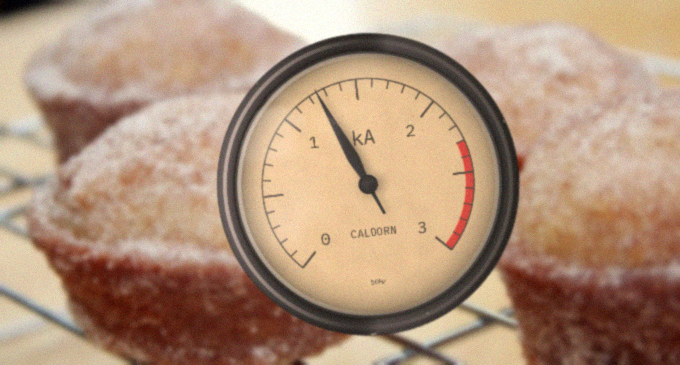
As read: value=1.25 unit=kA
